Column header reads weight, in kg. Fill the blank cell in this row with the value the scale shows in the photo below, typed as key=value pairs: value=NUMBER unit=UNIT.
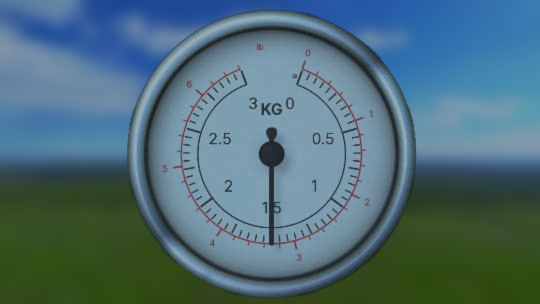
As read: value=1.5 unit=kg
